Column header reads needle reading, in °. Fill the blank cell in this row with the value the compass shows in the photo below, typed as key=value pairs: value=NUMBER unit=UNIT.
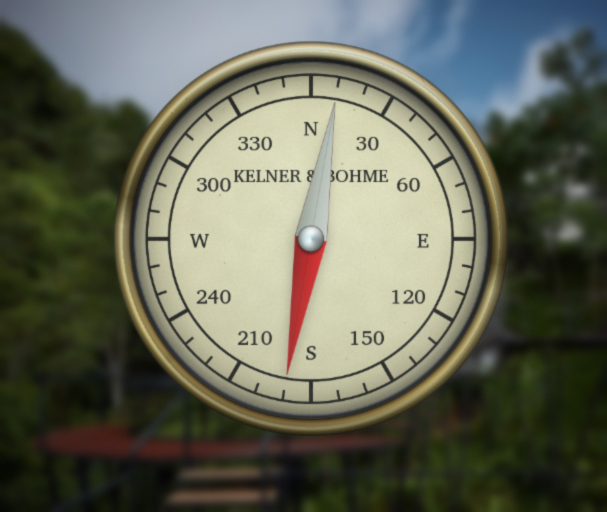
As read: value=190 unit=°
